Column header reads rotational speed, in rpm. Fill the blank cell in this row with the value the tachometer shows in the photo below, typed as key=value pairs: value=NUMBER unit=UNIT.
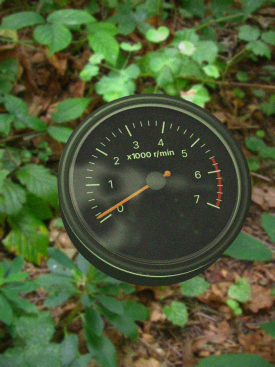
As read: value=100 unit=rpm
